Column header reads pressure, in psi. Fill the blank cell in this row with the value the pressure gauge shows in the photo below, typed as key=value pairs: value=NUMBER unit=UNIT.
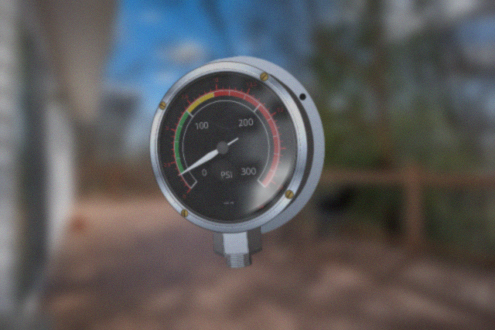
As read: value=20 unit=psi
